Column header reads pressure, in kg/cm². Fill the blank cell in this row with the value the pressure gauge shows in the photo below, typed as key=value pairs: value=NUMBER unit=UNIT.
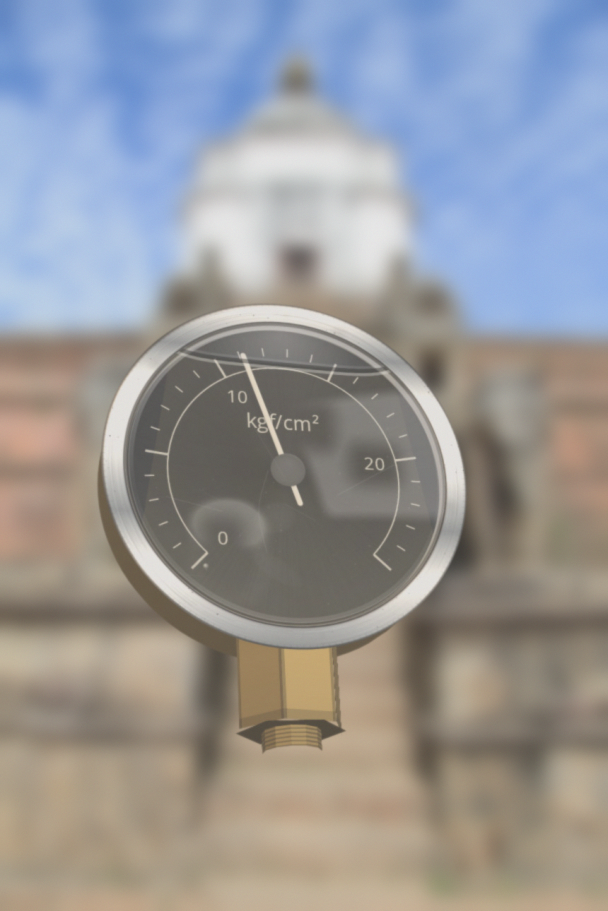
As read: value=11 unit=kg/cm²
